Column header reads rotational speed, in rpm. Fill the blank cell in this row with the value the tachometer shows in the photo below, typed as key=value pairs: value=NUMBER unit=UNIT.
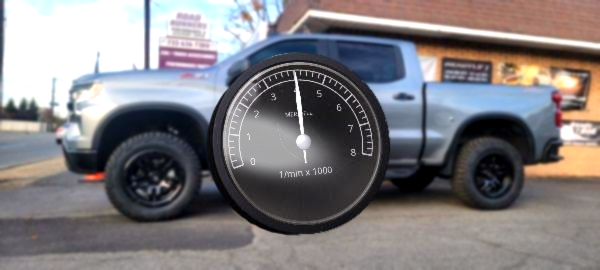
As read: value=4000 unit=rpm
